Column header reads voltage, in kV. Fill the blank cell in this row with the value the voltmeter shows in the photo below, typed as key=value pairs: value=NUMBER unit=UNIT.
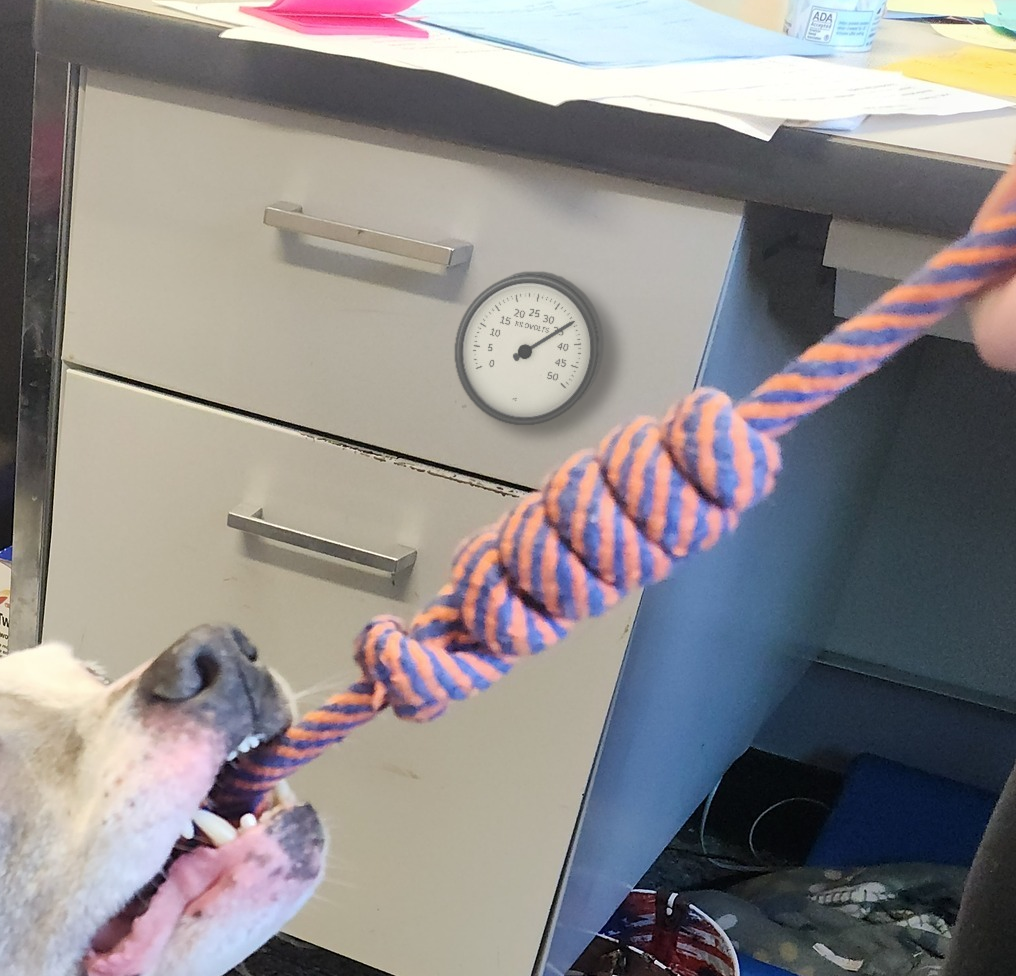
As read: value=35 unit=kV
